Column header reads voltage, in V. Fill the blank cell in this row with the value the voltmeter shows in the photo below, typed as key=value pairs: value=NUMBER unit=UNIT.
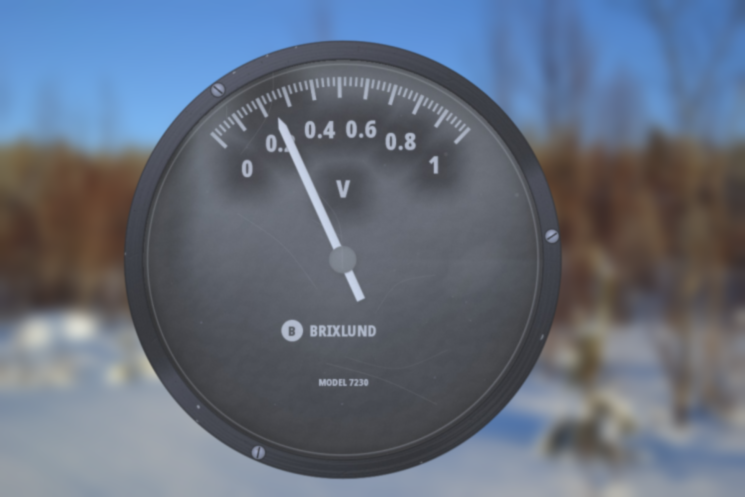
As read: value=0.24 unit=V
